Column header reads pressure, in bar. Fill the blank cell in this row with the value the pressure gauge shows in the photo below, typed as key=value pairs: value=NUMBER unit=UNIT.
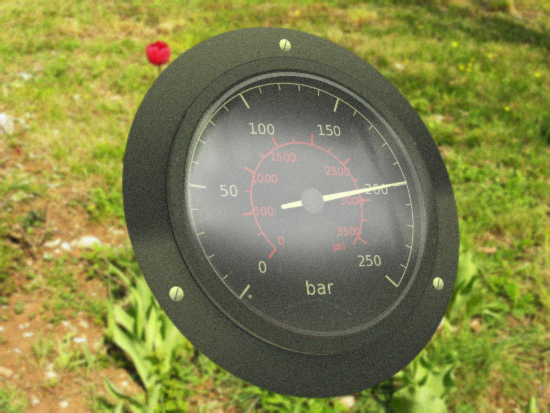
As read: value=200 unit=bar
